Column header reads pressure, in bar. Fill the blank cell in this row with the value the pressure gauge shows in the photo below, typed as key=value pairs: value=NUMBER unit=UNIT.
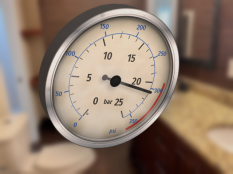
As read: value=21 unit=bar
